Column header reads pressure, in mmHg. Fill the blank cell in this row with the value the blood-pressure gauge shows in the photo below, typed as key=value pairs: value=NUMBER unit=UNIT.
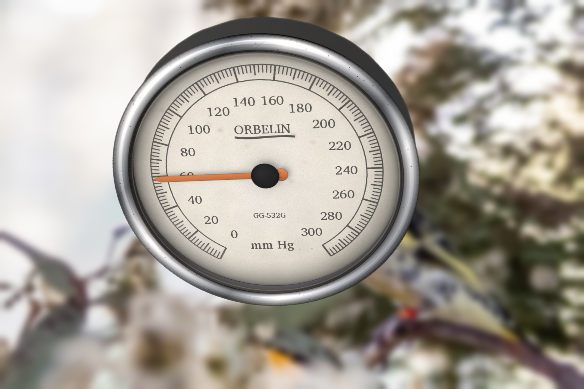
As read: value=60 unit=mmHg
